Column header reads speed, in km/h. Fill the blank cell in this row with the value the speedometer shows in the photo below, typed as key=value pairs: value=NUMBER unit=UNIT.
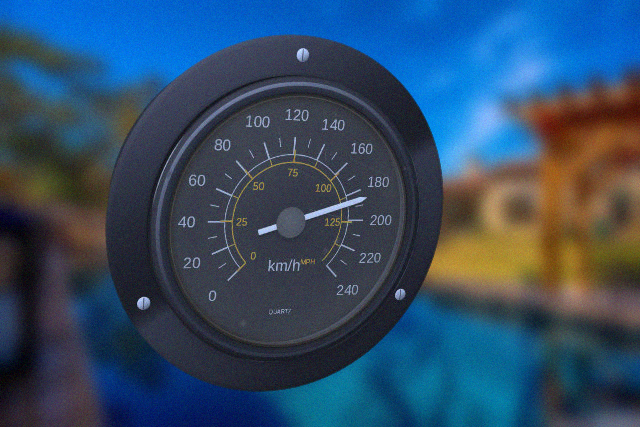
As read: value=185 unit=km/h
